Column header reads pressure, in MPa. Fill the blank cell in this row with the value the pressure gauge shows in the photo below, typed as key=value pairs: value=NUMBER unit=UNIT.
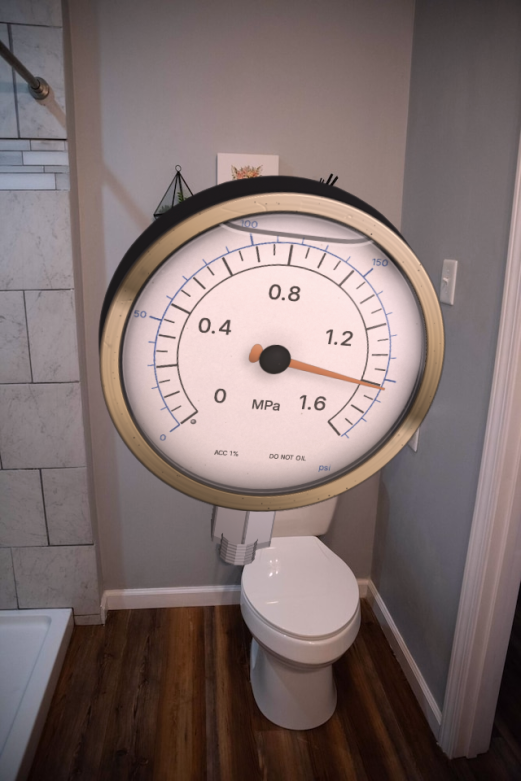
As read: value=1.4 unit=MPa
